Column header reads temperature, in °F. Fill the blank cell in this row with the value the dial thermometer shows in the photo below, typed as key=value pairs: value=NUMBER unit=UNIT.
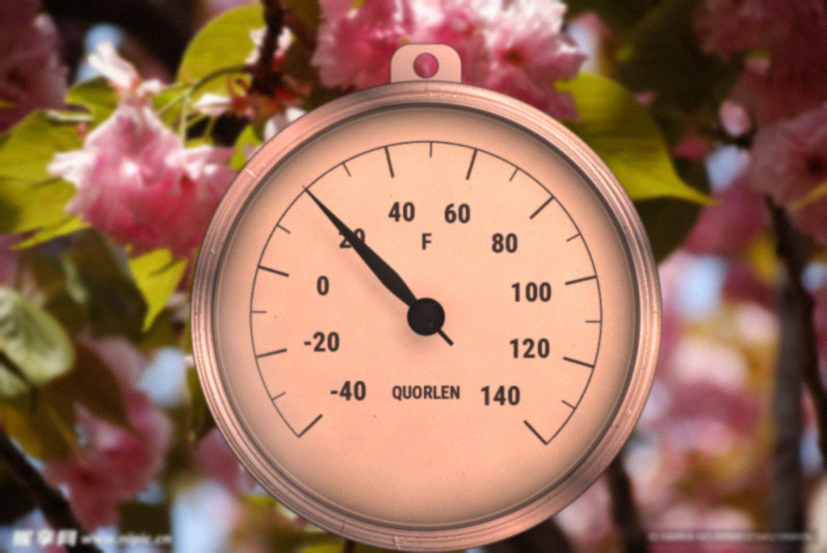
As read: value=20 unit=°F
